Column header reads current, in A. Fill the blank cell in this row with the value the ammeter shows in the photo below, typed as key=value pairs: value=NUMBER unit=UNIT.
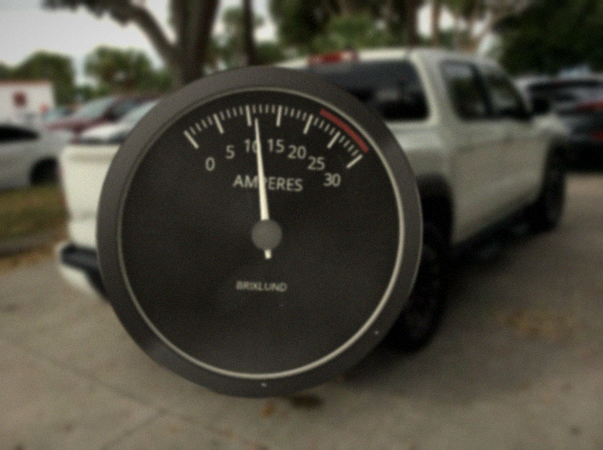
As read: value=11 unit=A
